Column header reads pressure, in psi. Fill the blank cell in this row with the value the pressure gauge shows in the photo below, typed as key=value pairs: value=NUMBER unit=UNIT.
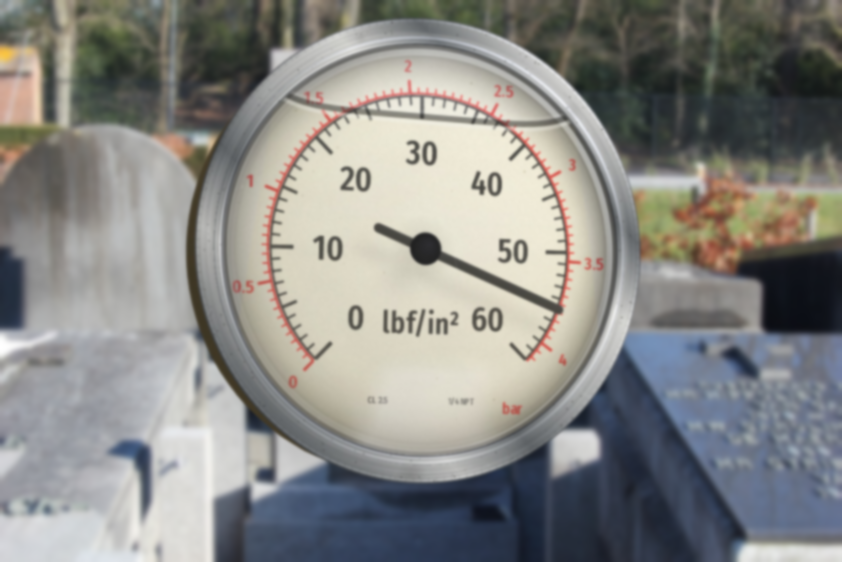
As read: value=55 unit=psi
